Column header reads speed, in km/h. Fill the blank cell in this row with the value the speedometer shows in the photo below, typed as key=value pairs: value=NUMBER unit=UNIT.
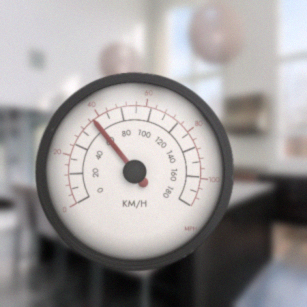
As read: value=60 unit=km/h
